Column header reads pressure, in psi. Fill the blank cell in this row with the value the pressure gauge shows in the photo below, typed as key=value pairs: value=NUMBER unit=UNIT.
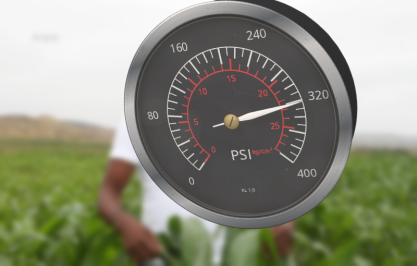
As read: value=320 unit=psi
